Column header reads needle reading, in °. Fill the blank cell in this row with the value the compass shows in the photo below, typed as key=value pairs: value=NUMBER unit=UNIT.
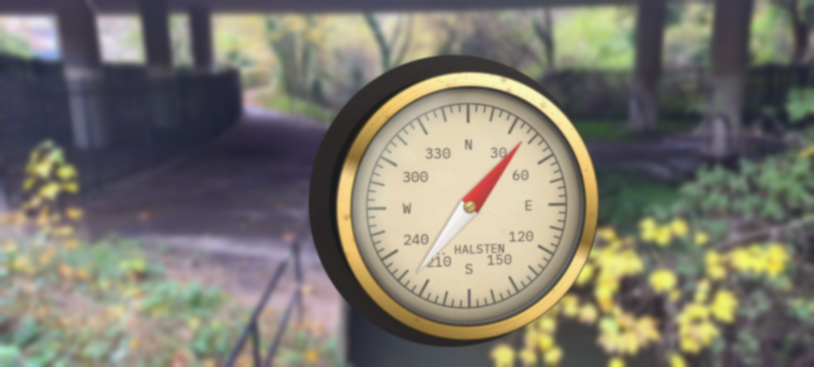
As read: value=40 unit=°
